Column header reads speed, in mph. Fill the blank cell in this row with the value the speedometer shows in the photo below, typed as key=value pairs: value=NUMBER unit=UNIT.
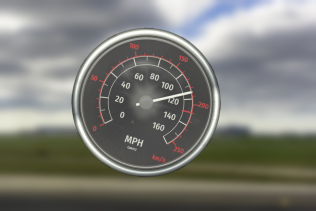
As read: value=115 unit=mph
